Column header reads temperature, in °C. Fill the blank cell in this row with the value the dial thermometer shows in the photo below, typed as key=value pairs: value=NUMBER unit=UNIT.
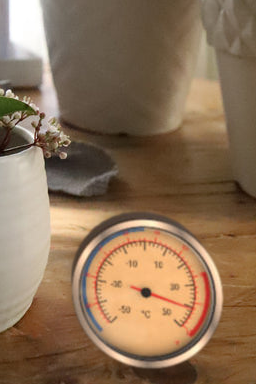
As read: value=40 unit=°C
